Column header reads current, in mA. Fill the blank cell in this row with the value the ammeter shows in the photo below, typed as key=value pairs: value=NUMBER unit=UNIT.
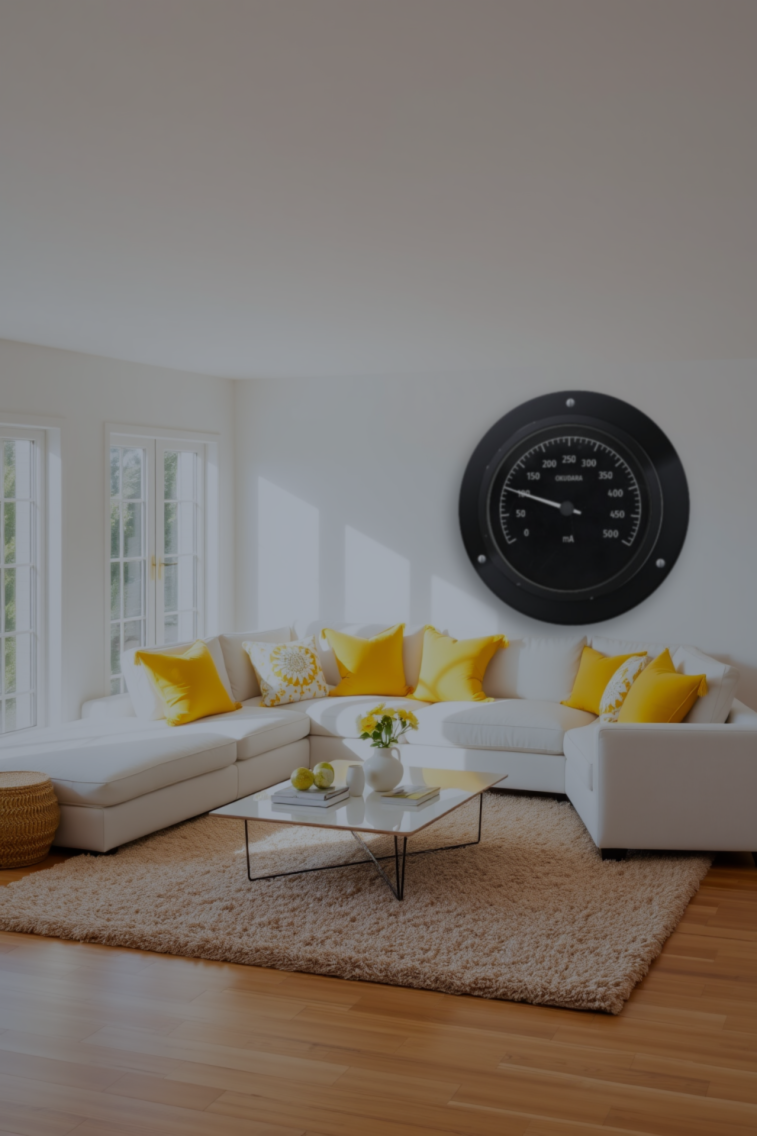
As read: value=100 unit=mA
